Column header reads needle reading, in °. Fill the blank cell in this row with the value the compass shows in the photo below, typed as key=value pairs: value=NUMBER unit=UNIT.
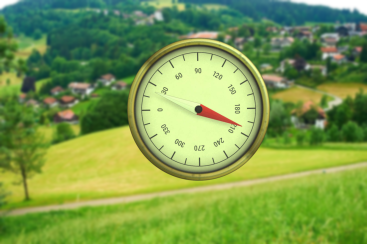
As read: value=202.5 unit=°
